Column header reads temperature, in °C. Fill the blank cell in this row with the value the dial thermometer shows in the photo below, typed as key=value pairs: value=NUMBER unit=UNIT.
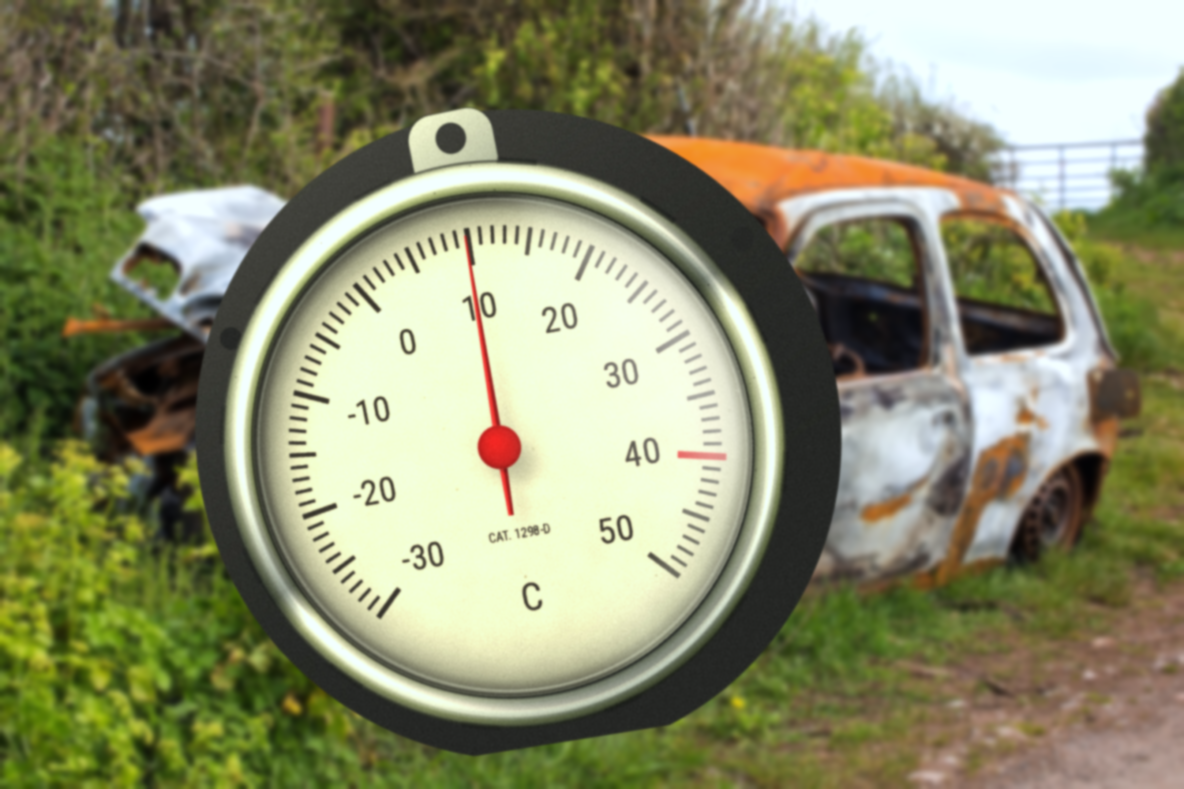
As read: value=10 unit=°C
